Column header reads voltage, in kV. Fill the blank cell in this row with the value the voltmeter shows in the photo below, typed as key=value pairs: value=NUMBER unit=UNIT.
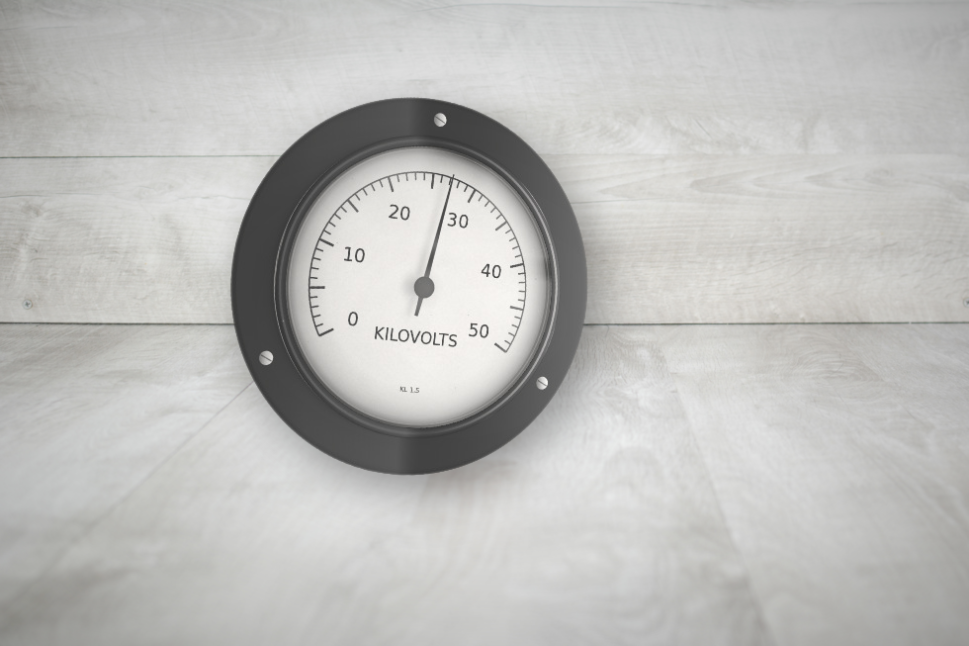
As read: value=27 unit=kV
